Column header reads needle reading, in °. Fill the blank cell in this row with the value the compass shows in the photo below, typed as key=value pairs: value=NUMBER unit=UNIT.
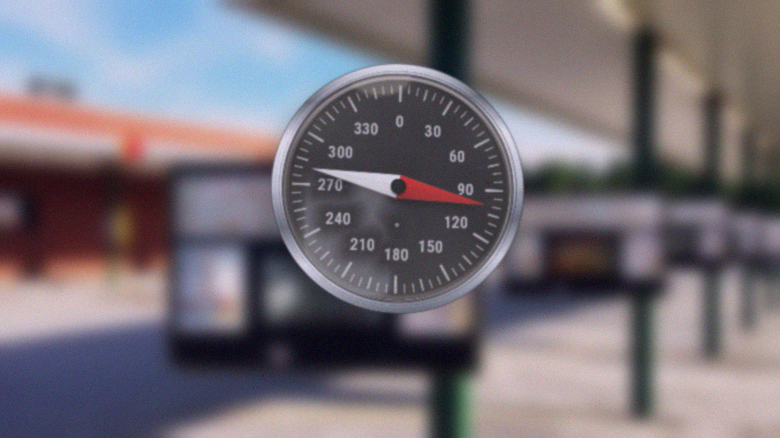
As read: value=100 unit=°
